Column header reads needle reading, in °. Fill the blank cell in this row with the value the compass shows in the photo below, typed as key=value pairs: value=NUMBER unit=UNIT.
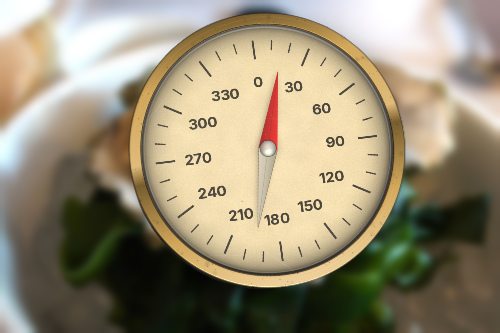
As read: value=15 unit=°
